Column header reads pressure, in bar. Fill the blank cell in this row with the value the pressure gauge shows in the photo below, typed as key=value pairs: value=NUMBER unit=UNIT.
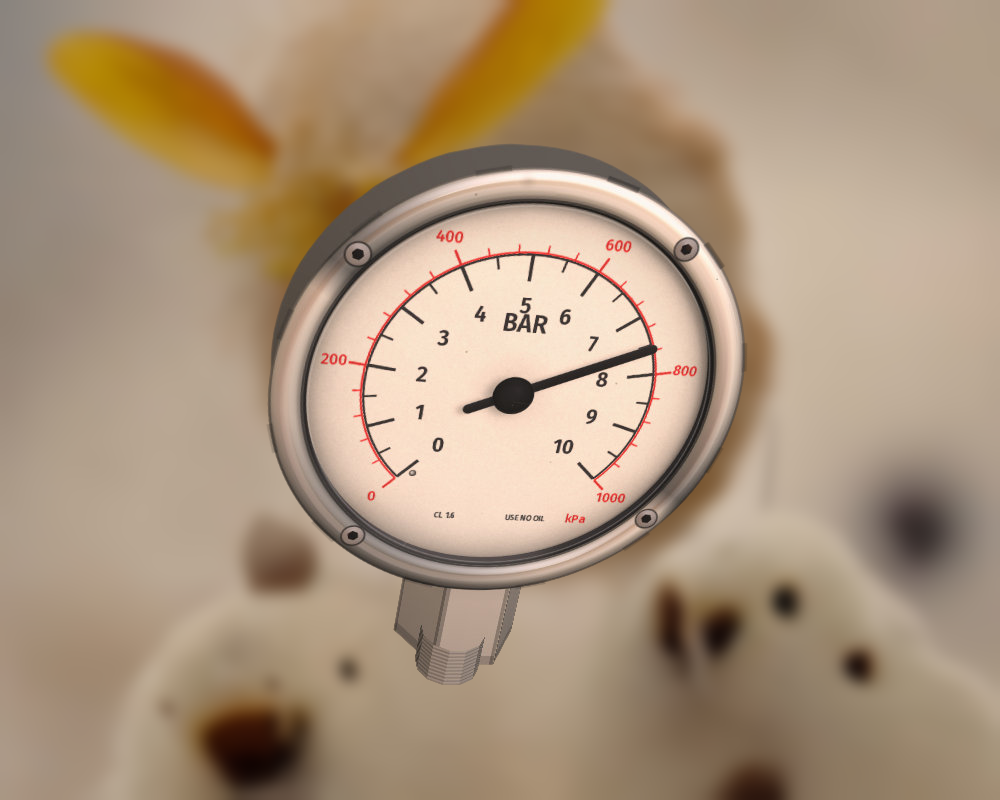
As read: value=7.5 unit=bar
